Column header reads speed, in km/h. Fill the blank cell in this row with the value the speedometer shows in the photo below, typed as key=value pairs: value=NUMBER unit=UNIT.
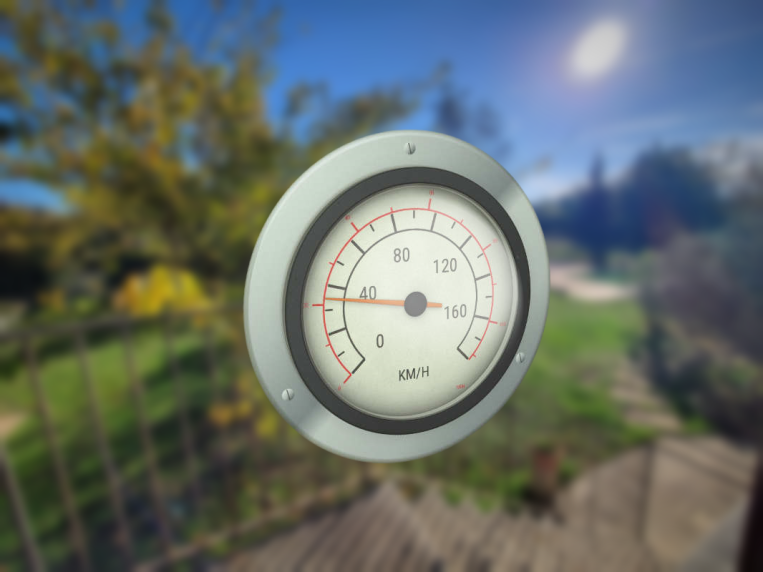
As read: value=35 unit=km/h
